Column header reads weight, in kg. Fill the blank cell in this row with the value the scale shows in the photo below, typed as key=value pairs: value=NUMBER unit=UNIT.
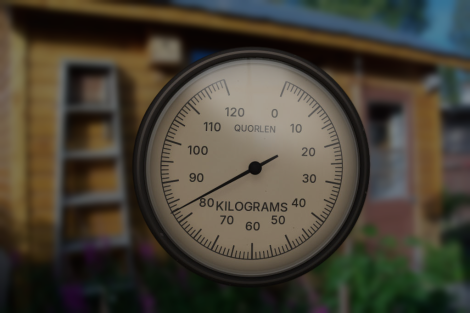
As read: value=83 unit=kg
